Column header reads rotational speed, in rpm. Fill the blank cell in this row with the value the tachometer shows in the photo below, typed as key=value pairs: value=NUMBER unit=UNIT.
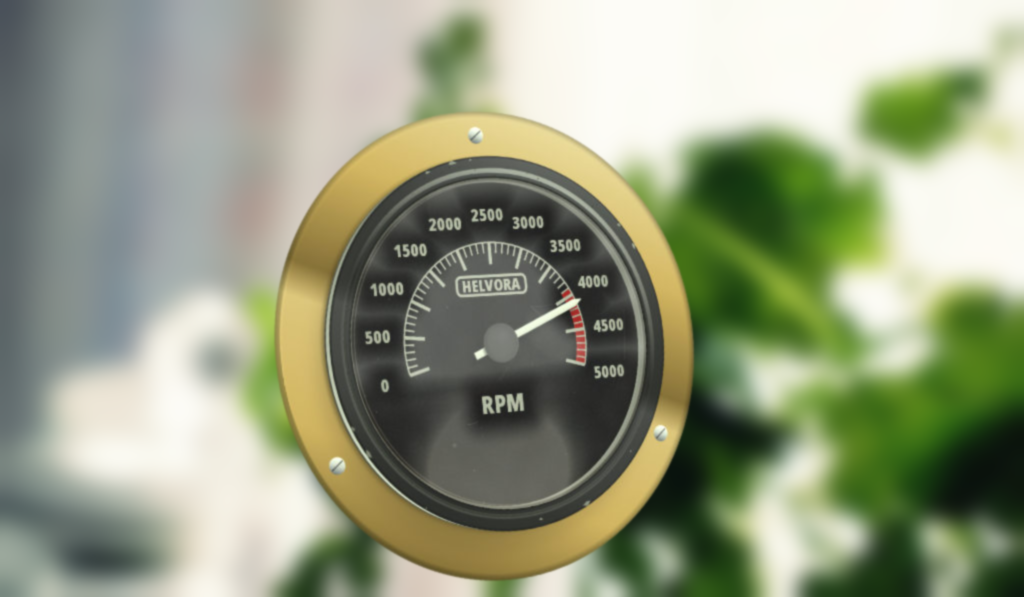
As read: value=4100 unit=rpm
